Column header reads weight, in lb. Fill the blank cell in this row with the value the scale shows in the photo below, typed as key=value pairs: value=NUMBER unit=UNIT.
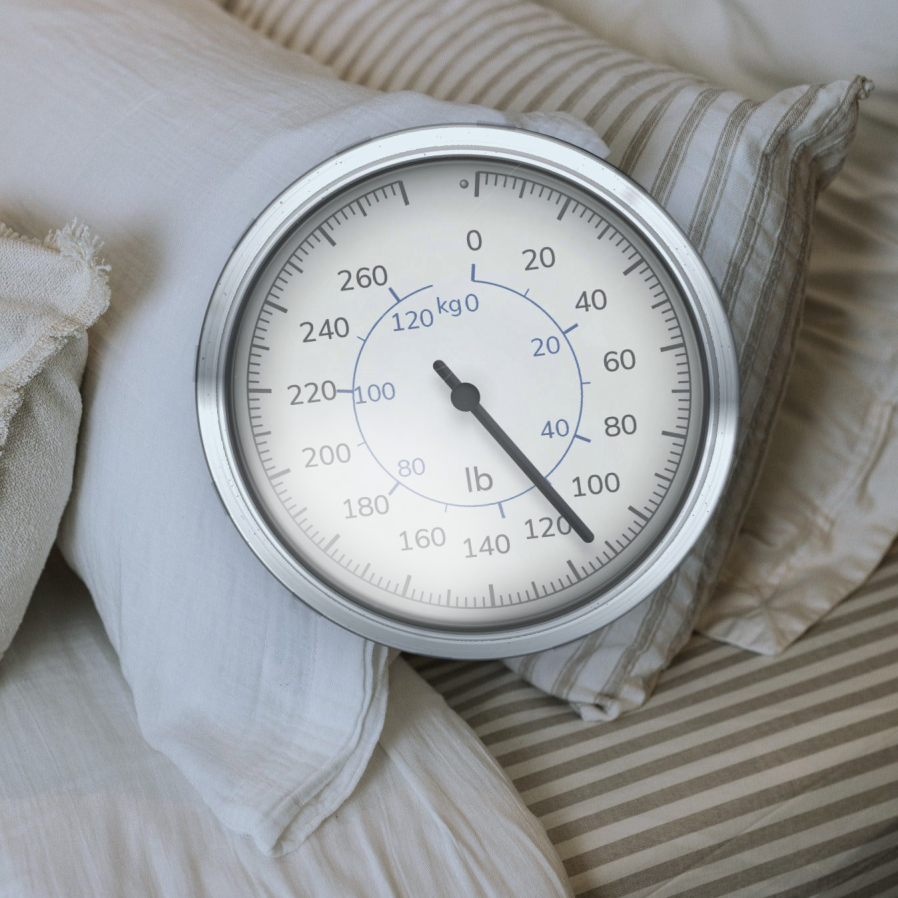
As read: value=112 unit=lb
